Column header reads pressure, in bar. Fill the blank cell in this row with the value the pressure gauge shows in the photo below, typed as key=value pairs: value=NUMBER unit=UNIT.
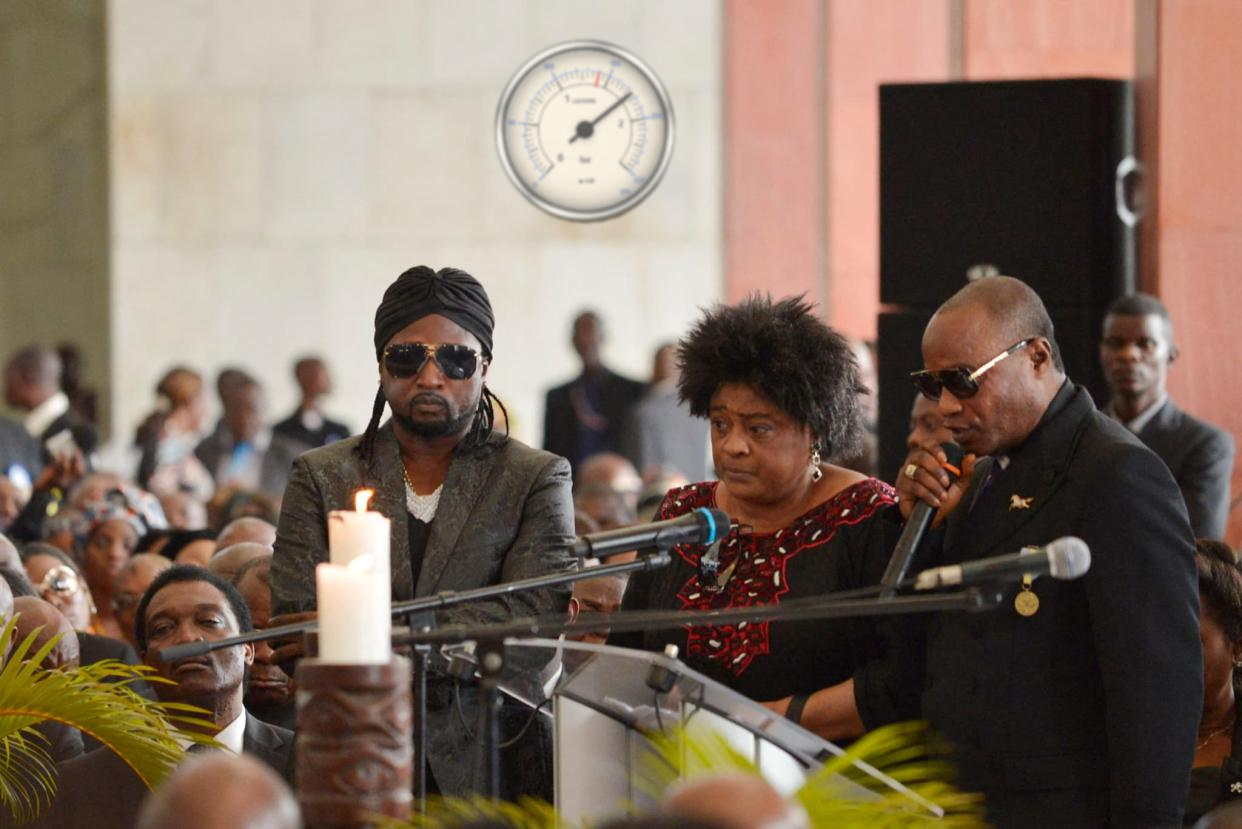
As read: value=1.75 unit=bar
